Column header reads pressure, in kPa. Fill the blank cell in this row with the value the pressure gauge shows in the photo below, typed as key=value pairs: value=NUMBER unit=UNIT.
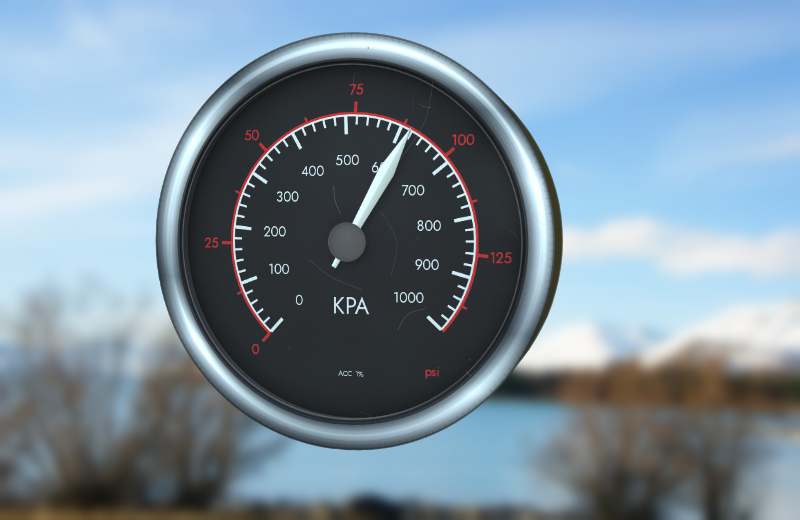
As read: value=620 unit=kPa
